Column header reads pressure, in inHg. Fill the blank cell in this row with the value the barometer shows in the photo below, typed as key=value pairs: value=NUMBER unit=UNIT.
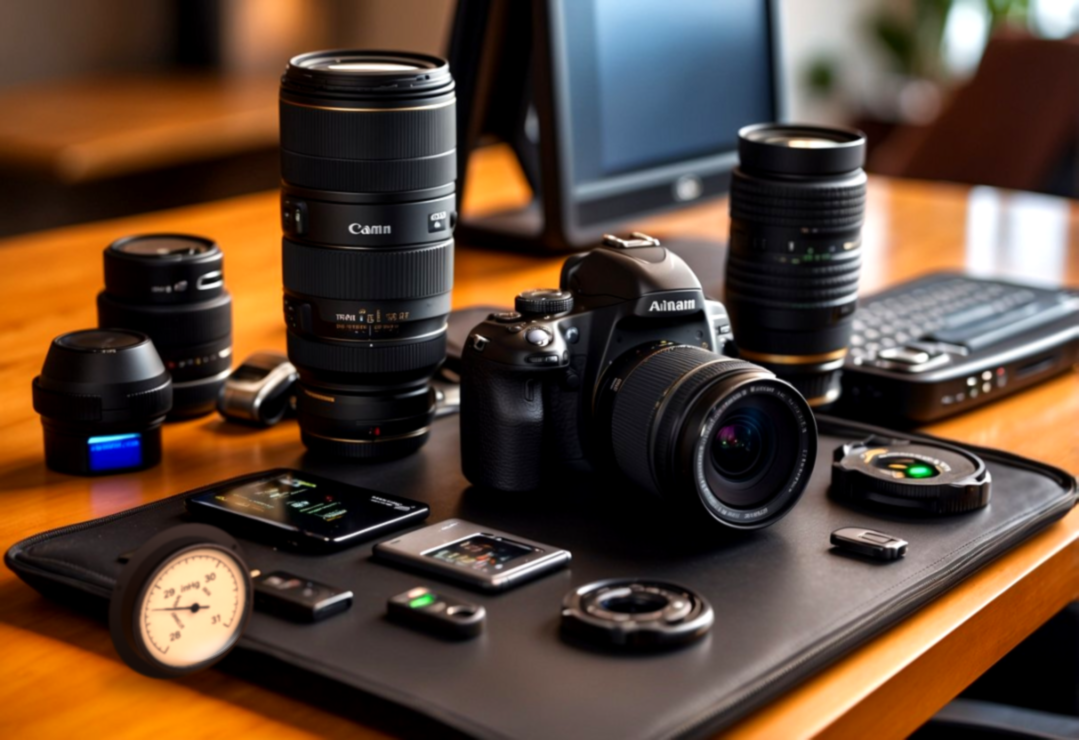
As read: value=28.7 unit=inHg
